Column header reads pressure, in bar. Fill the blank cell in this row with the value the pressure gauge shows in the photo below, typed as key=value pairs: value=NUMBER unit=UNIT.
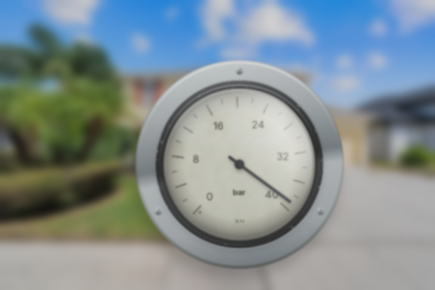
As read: value=39 unit=bar
